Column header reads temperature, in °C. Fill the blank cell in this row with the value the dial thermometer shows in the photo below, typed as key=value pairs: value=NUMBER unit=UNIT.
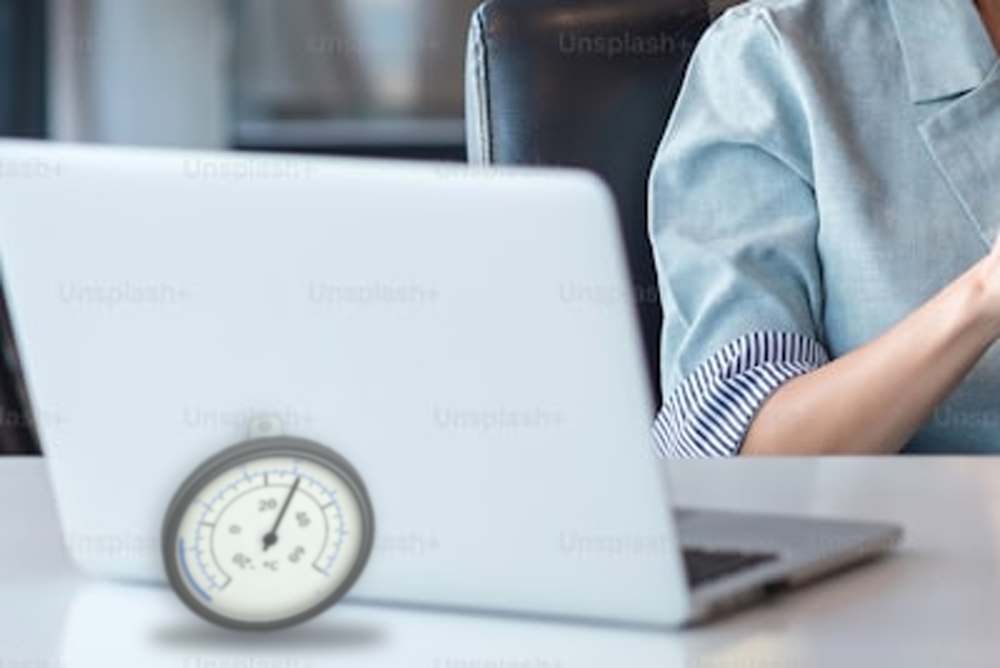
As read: value=28 unit=°C
